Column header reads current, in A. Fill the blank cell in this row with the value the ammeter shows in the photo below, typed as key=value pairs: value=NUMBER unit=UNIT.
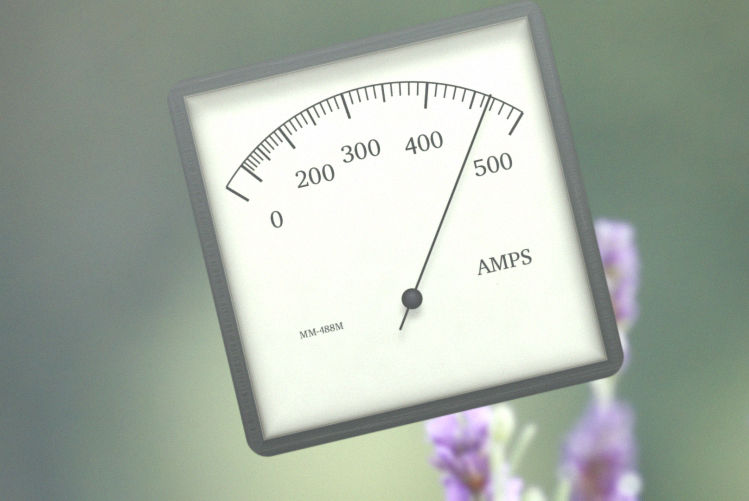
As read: value=465 unit=A
